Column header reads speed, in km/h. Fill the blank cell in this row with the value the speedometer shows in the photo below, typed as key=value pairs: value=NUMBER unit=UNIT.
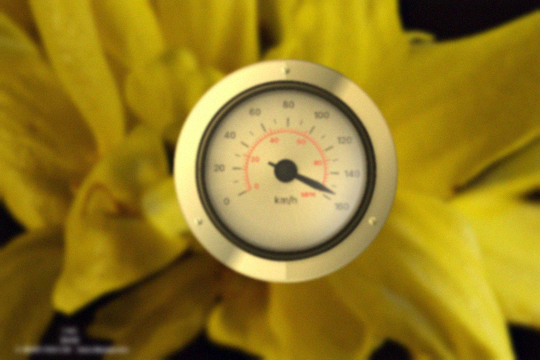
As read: value=155 unit=km/h
